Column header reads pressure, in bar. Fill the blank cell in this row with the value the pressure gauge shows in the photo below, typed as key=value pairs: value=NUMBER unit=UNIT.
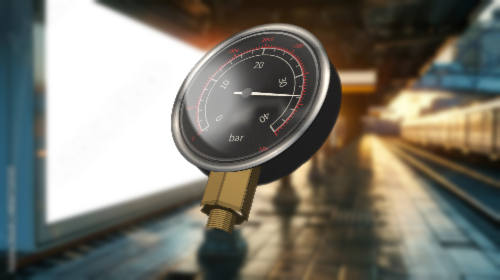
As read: value=34 unit=bar
